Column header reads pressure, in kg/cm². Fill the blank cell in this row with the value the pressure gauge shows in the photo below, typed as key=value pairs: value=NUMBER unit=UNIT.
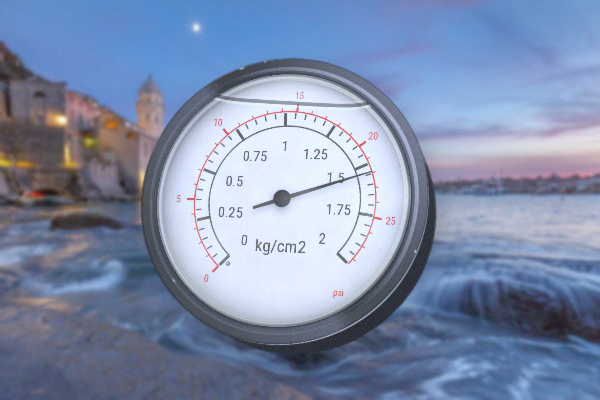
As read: value=1.55 unit=kg/cm²
